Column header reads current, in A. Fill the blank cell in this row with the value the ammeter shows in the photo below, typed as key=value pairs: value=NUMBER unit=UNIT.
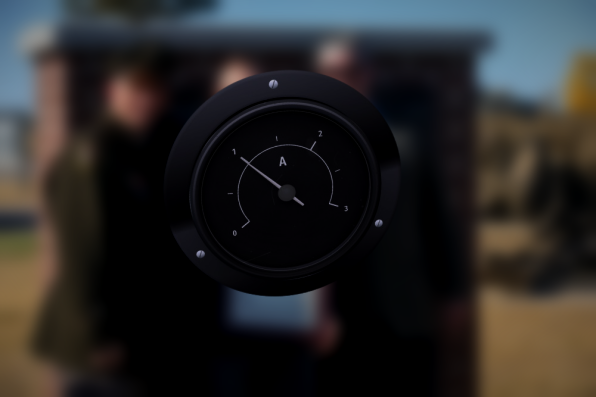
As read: value=1 unit=A
